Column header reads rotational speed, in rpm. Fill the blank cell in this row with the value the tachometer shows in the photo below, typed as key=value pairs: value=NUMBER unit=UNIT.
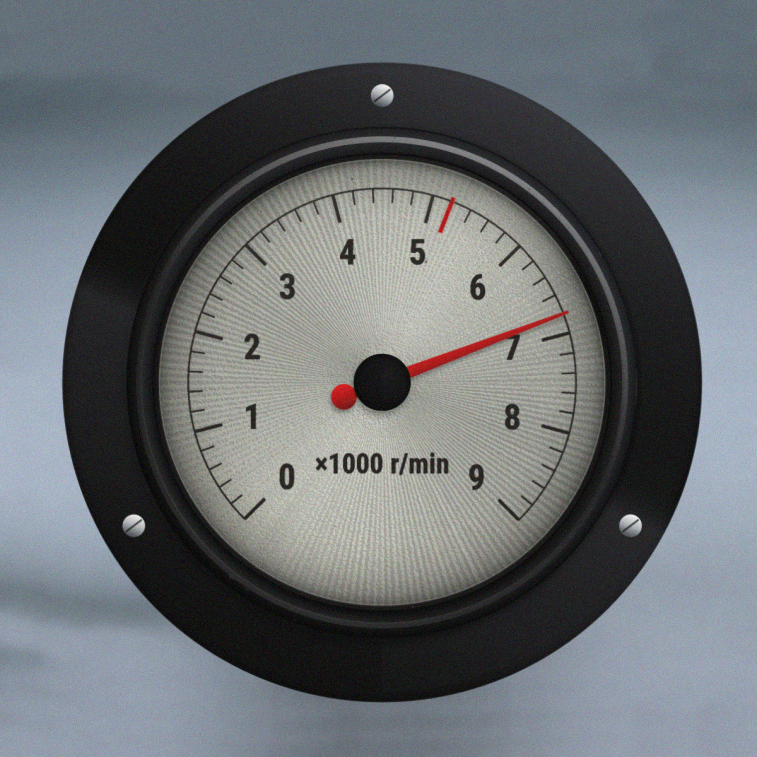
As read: value=6800 unit=rpm
